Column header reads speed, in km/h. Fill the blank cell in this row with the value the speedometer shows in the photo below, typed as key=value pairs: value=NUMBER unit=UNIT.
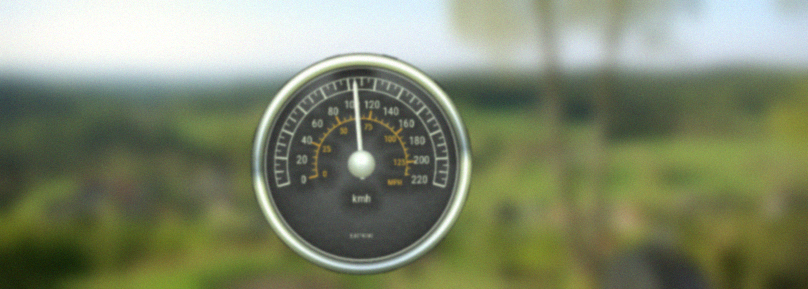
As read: value=105 unit=km/h
